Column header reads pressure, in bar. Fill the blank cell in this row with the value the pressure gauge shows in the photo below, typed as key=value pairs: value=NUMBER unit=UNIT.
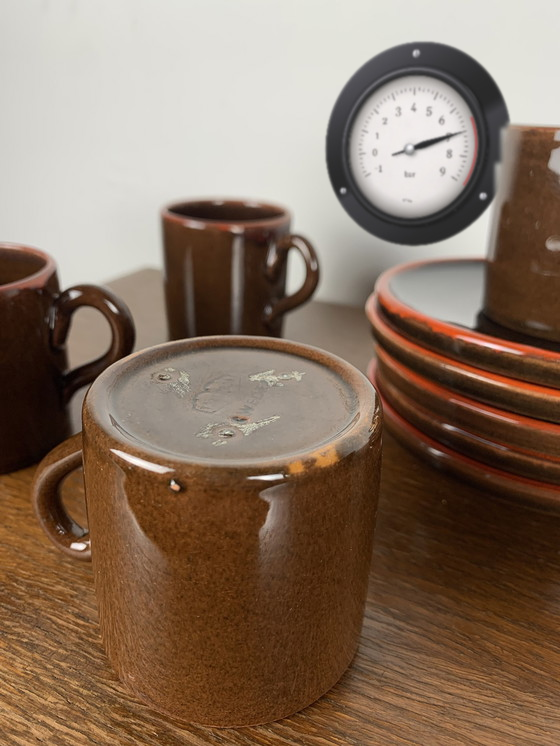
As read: value=7 unit=bar
